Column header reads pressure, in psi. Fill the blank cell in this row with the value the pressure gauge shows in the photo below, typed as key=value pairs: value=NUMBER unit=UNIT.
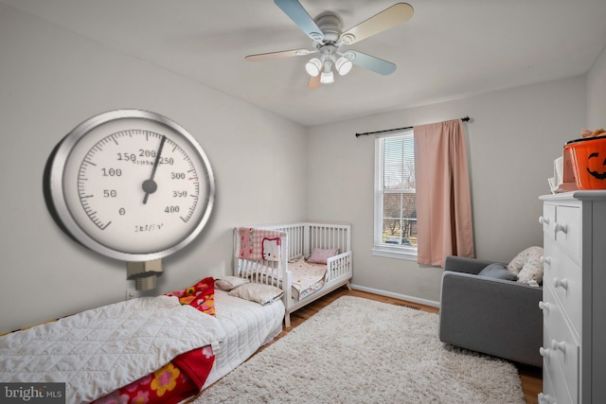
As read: value=225 unit=psi
